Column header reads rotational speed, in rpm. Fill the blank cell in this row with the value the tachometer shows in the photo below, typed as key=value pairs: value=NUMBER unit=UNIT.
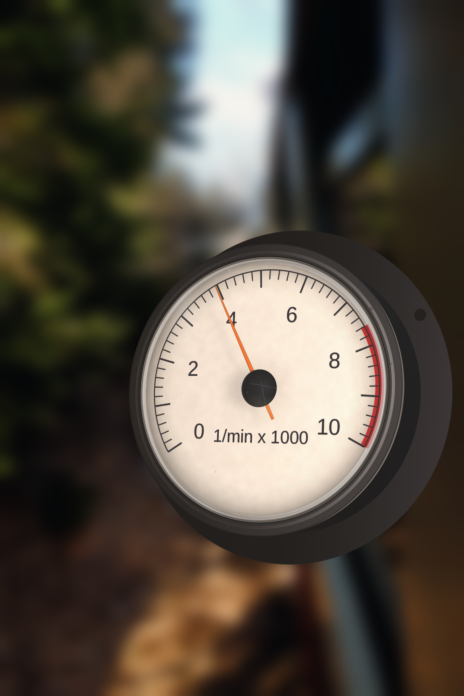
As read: value=4000 unit=rpm
